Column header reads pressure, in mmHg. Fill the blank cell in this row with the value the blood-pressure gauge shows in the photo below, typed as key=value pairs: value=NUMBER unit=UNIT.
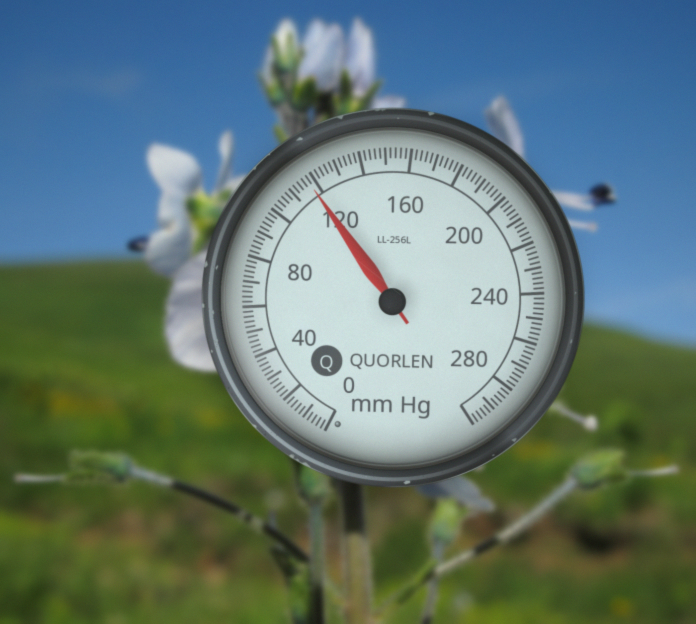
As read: value=118 unit=mmHg
